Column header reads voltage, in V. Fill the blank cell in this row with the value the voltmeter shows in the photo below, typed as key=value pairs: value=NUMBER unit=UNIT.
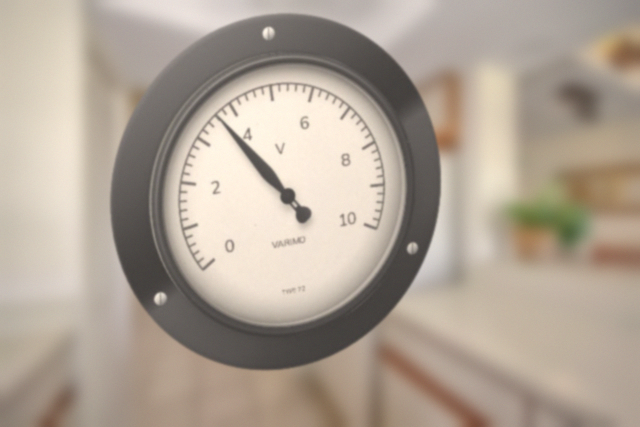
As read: value=3.6 unit=V
